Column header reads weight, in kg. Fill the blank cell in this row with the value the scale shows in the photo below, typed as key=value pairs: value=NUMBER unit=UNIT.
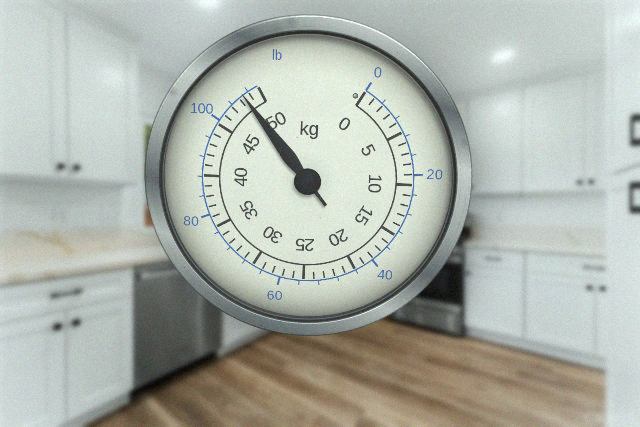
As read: value=48.5 unit=kg
